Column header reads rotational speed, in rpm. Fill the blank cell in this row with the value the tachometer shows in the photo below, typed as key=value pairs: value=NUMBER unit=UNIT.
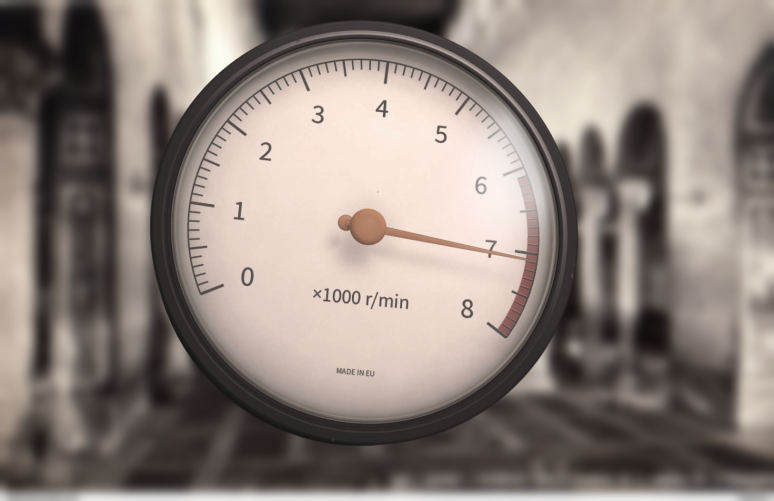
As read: value=7100 unit=rpm
